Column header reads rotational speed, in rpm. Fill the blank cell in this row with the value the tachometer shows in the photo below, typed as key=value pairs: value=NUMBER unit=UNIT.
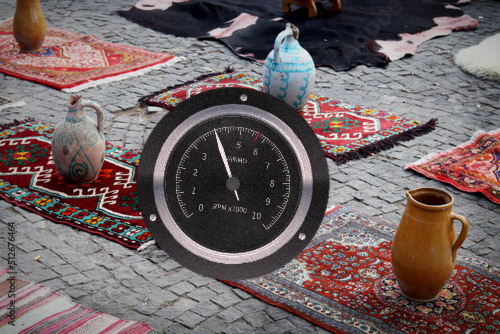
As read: value=4000 unit=rpm
